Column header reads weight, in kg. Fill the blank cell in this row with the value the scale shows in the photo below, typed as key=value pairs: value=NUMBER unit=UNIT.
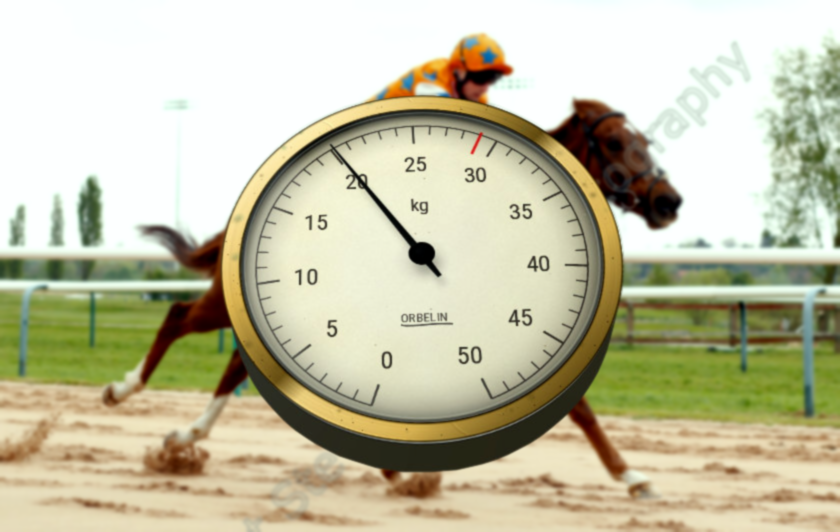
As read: value=20 unit=kg
